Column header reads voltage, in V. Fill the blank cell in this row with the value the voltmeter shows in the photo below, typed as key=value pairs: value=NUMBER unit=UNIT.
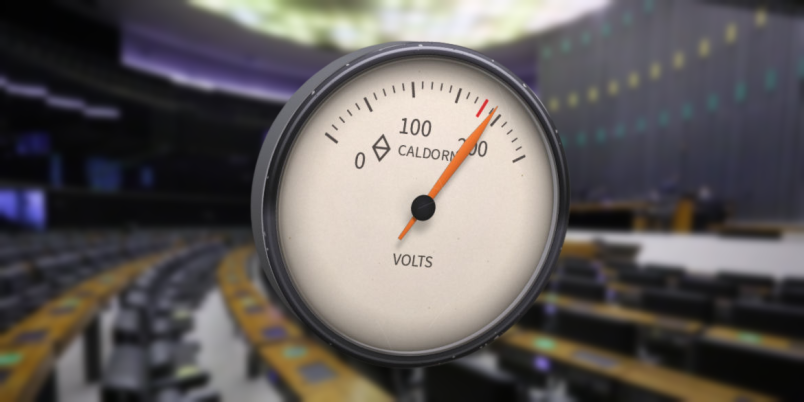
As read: value=190 unit=V
